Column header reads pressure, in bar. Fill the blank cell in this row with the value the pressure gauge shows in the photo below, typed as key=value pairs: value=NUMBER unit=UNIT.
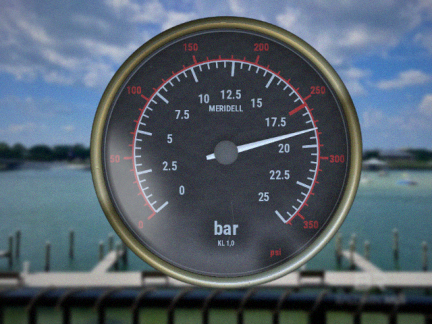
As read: value=19 unit=bar
